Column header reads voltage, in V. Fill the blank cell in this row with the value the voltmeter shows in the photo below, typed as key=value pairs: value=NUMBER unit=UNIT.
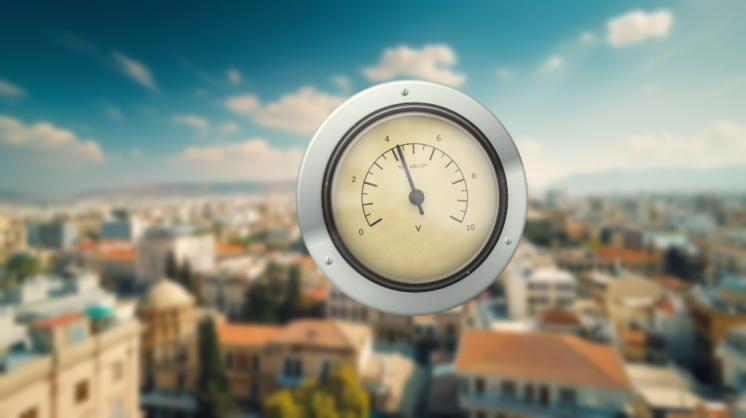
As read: value=4.25 unit=V
